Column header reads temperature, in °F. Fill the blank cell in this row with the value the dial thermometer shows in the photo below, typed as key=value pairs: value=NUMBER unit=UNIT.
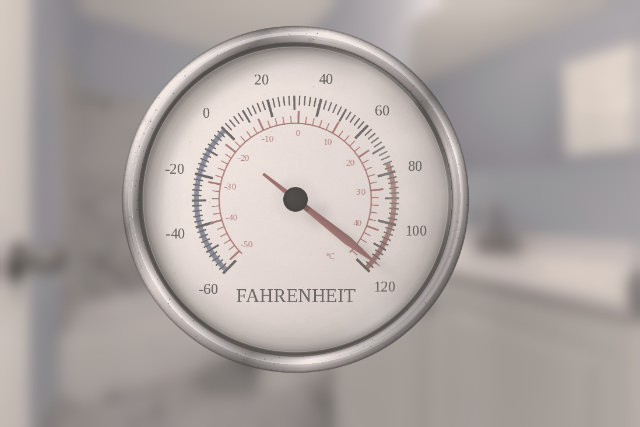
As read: value=116 unit=°F
